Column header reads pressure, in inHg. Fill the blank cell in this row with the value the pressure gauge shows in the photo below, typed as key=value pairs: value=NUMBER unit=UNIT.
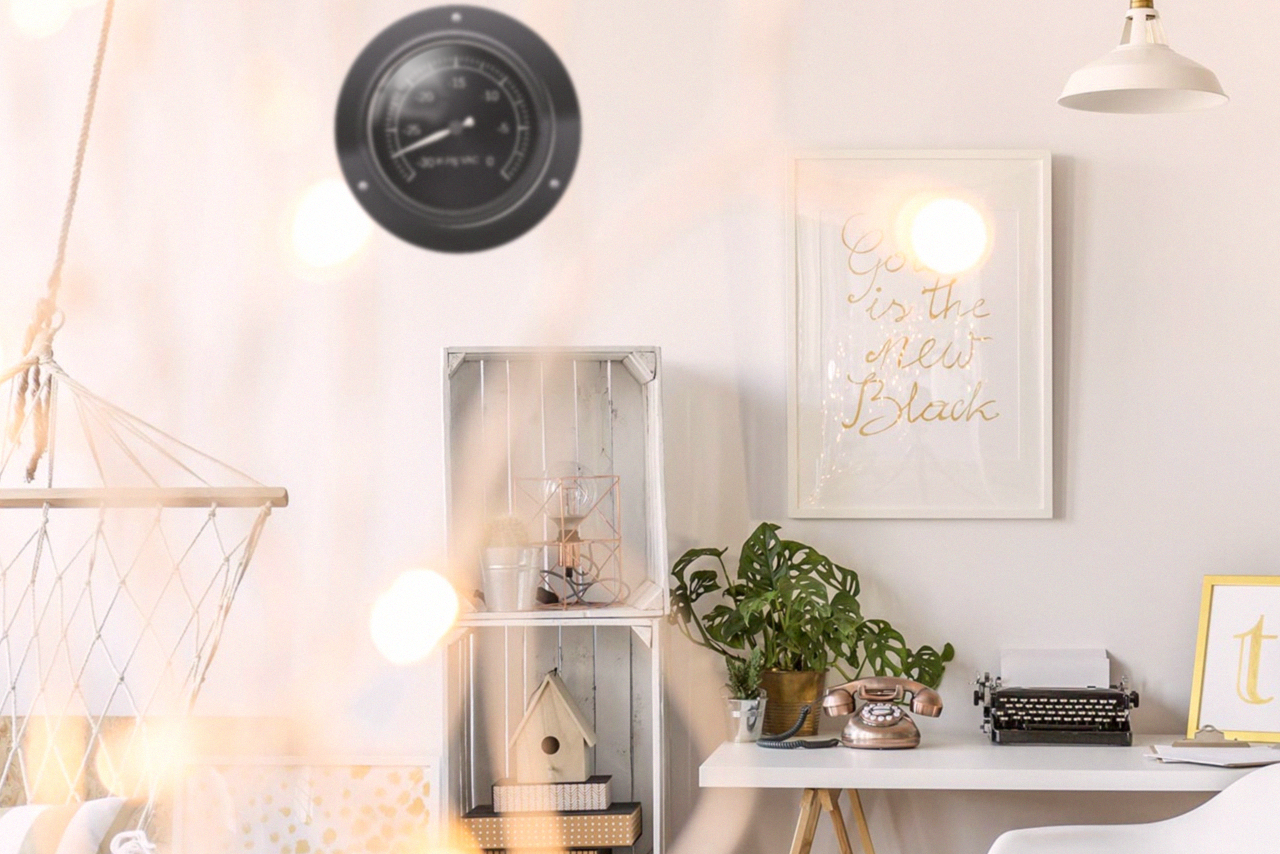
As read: value=-27.5 unit=inHg
